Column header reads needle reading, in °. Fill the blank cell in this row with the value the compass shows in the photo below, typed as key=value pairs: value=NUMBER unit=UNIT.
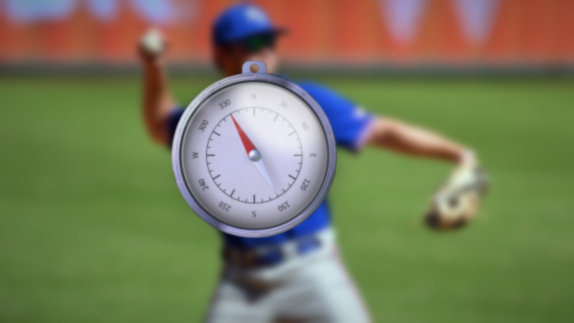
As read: value=330 unit=°
